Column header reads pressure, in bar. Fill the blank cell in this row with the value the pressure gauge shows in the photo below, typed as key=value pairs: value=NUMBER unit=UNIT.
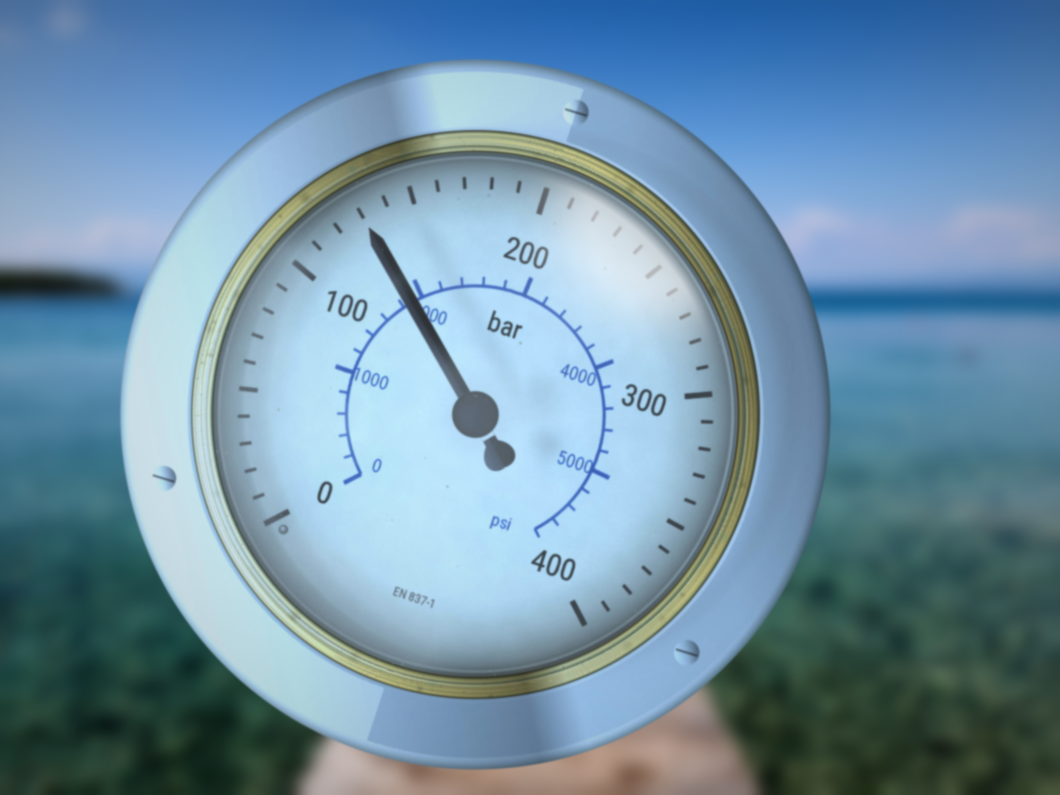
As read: value=130 unit=bar
